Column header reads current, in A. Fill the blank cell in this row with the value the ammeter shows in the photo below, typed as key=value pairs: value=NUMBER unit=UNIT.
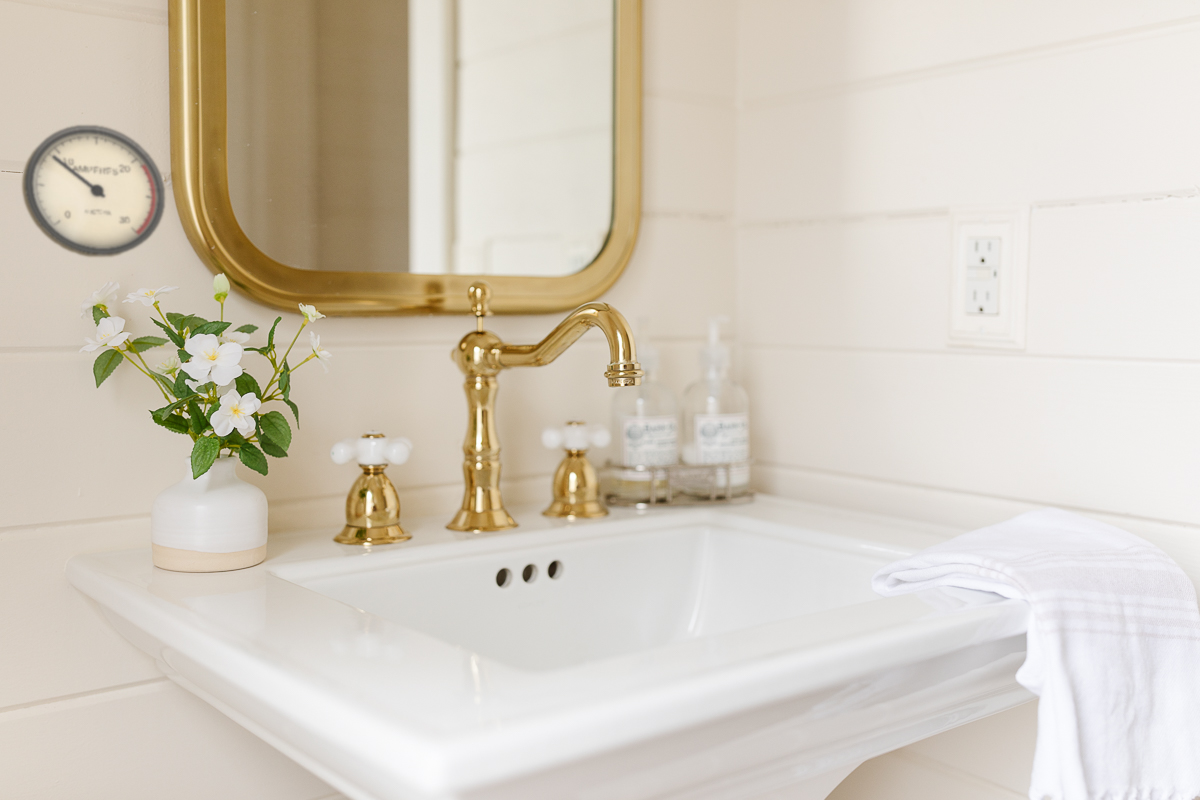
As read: value=9 unit=A
